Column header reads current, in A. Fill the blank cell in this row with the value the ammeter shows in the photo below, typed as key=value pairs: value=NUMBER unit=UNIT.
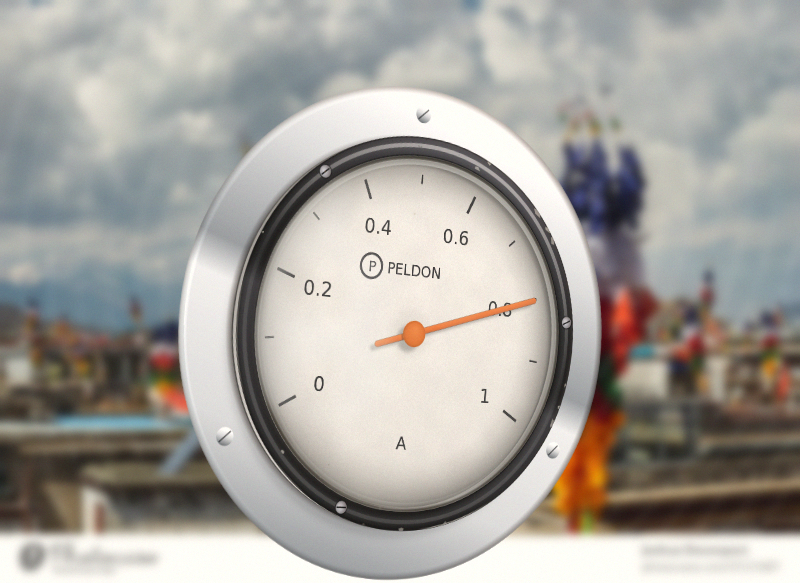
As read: value=0.8 unit=A
